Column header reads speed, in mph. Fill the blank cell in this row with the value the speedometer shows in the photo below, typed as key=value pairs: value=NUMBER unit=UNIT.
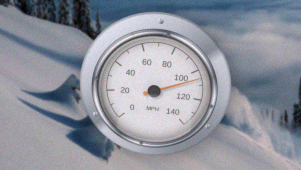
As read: value=105 unit=mph
